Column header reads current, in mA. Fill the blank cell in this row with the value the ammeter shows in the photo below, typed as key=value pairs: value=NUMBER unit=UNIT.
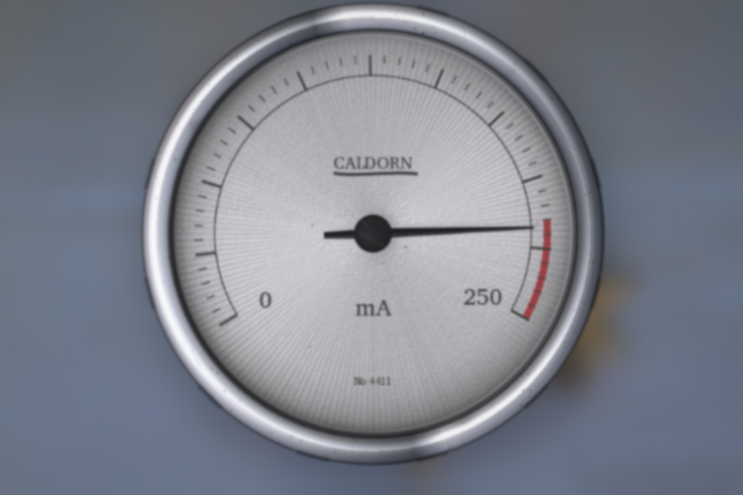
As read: value=217.5 unit=mA
